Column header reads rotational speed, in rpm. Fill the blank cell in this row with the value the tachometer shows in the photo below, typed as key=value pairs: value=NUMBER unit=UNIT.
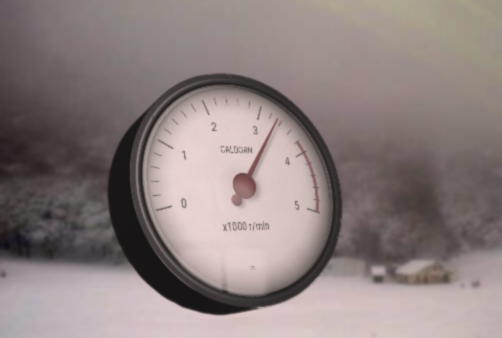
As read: value=3300 unit=rpm
